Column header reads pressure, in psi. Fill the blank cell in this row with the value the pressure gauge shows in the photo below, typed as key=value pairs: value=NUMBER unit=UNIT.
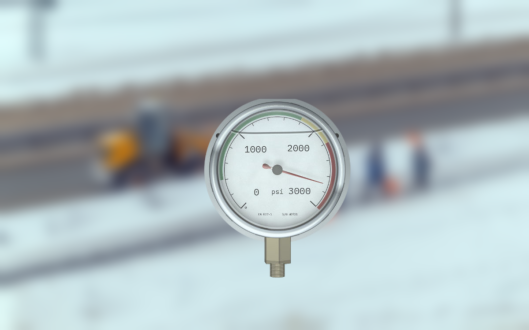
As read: value=2700 unit=psi
